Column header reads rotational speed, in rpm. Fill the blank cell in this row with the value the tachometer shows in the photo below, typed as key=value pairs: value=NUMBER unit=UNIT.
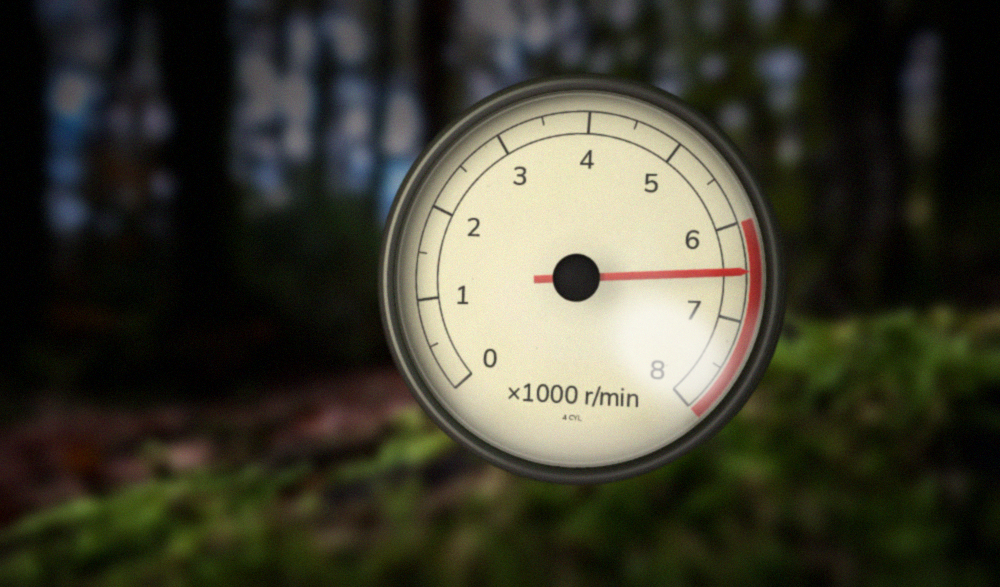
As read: value=6500 unit=rpm
